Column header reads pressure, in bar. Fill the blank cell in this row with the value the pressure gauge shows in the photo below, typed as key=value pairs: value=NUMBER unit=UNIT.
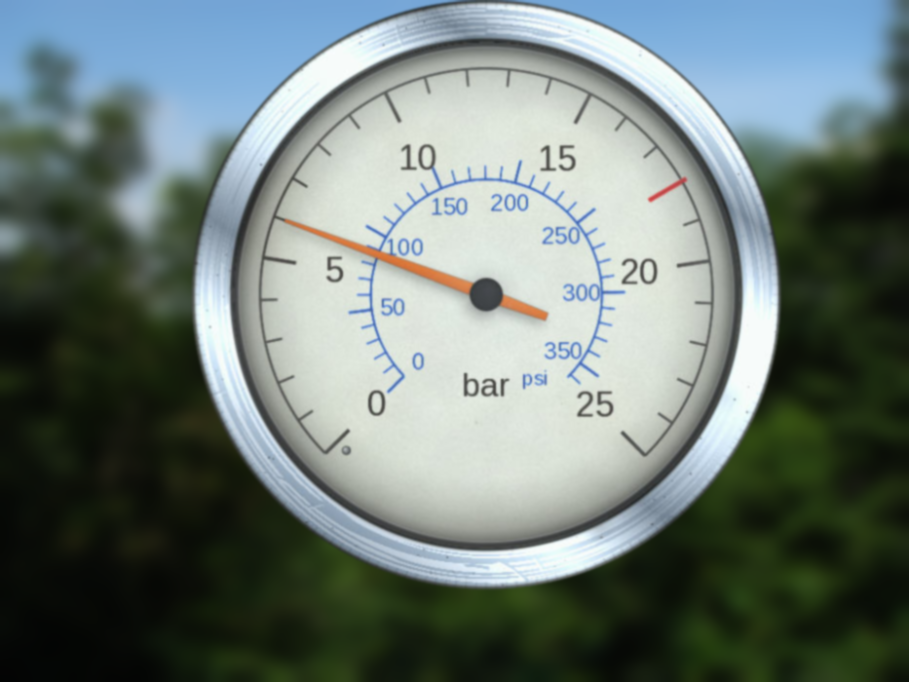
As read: value=6 unit=bar
